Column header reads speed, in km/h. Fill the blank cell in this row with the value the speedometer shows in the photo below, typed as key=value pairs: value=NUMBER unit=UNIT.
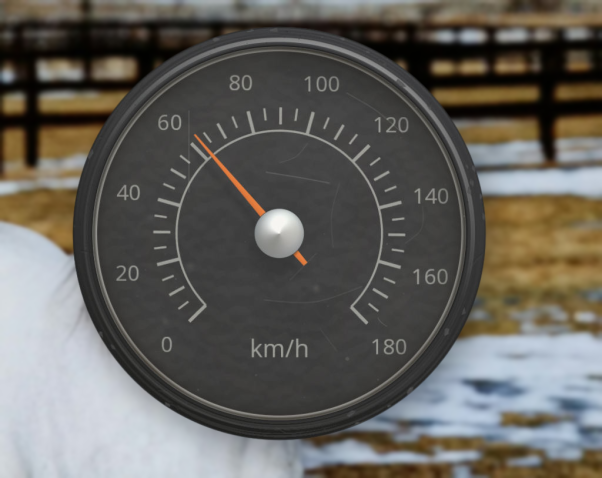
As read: value=62.5 unit=km/h
